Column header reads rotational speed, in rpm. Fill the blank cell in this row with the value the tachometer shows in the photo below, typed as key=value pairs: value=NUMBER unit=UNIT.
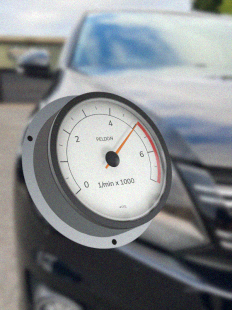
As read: value=5000 unit=rpm
